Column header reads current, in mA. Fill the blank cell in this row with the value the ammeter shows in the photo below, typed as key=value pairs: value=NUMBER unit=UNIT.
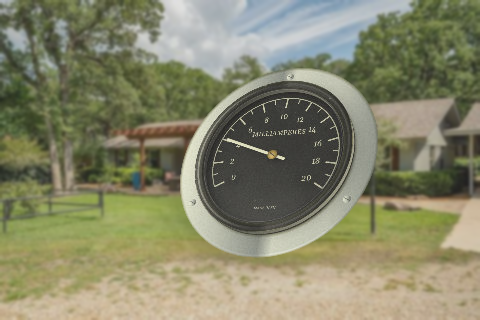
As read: value=4 unit=mA
